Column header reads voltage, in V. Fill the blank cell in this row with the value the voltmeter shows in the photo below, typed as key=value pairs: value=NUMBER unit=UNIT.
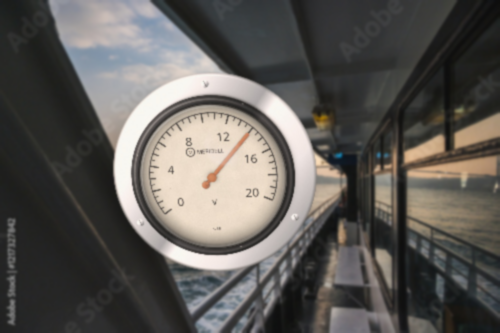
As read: value=14 unit=V
